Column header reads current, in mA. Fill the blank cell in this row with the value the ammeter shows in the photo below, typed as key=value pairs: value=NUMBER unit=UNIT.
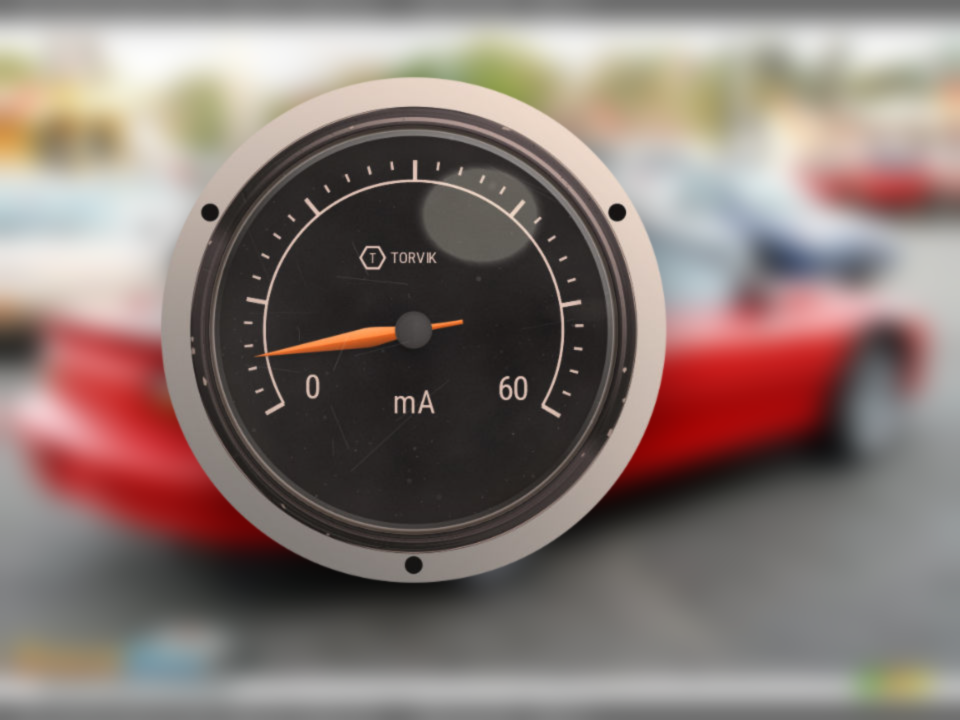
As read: value=5 unit=mA
